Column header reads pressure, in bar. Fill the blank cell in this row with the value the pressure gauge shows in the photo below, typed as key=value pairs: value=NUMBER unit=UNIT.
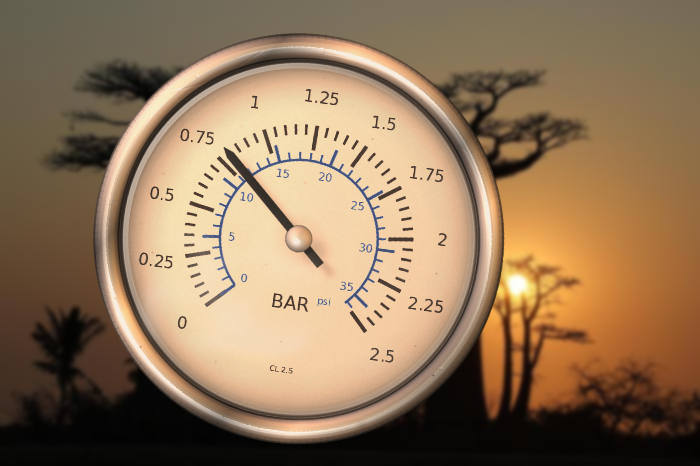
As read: value=0.8 unit=bar
